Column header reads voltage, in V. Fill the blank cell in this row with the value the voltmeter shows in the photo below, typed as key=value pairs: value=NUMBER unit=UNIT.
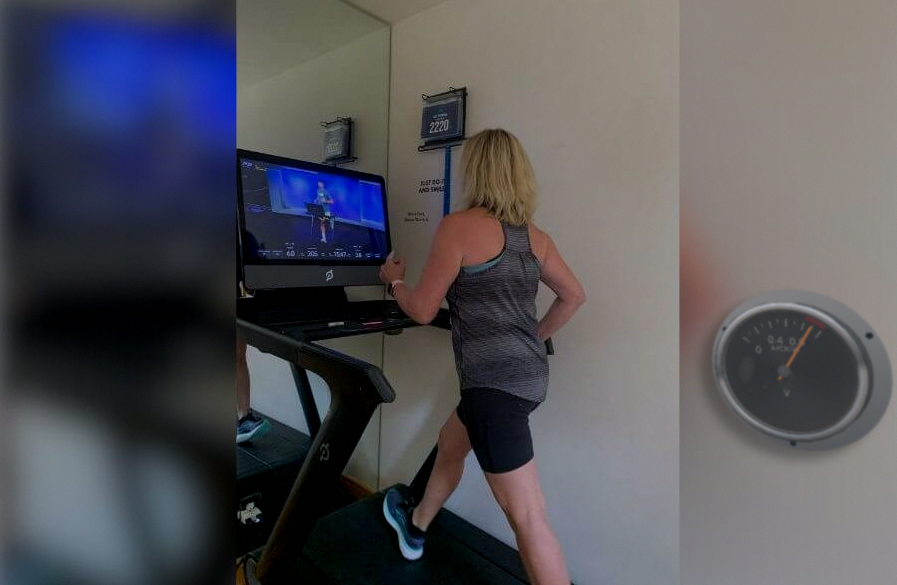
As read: value=0.9 unit=V
